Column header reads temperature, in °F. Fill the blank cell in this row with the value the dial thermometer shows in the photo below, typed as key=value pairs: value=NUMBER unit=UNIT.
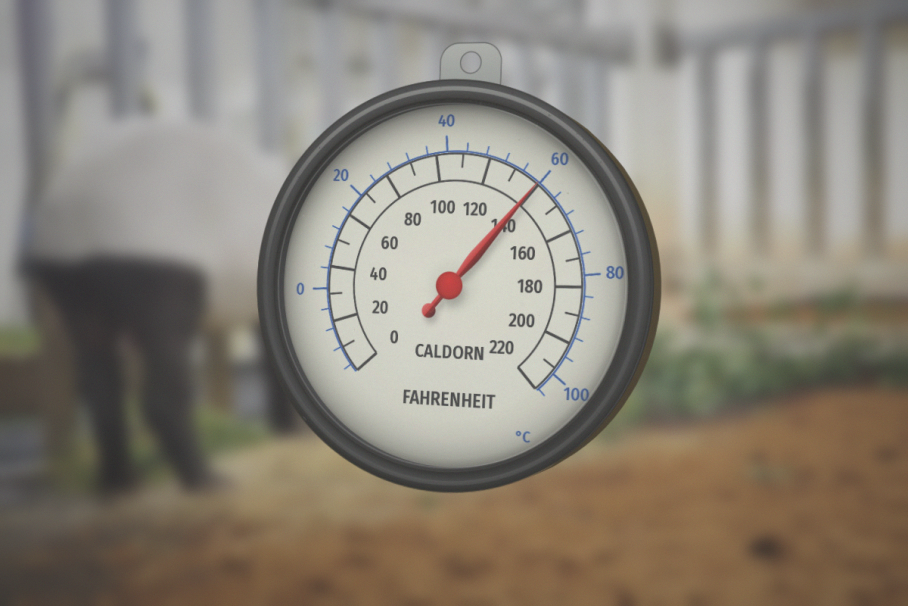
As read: value=140 unit=°F
